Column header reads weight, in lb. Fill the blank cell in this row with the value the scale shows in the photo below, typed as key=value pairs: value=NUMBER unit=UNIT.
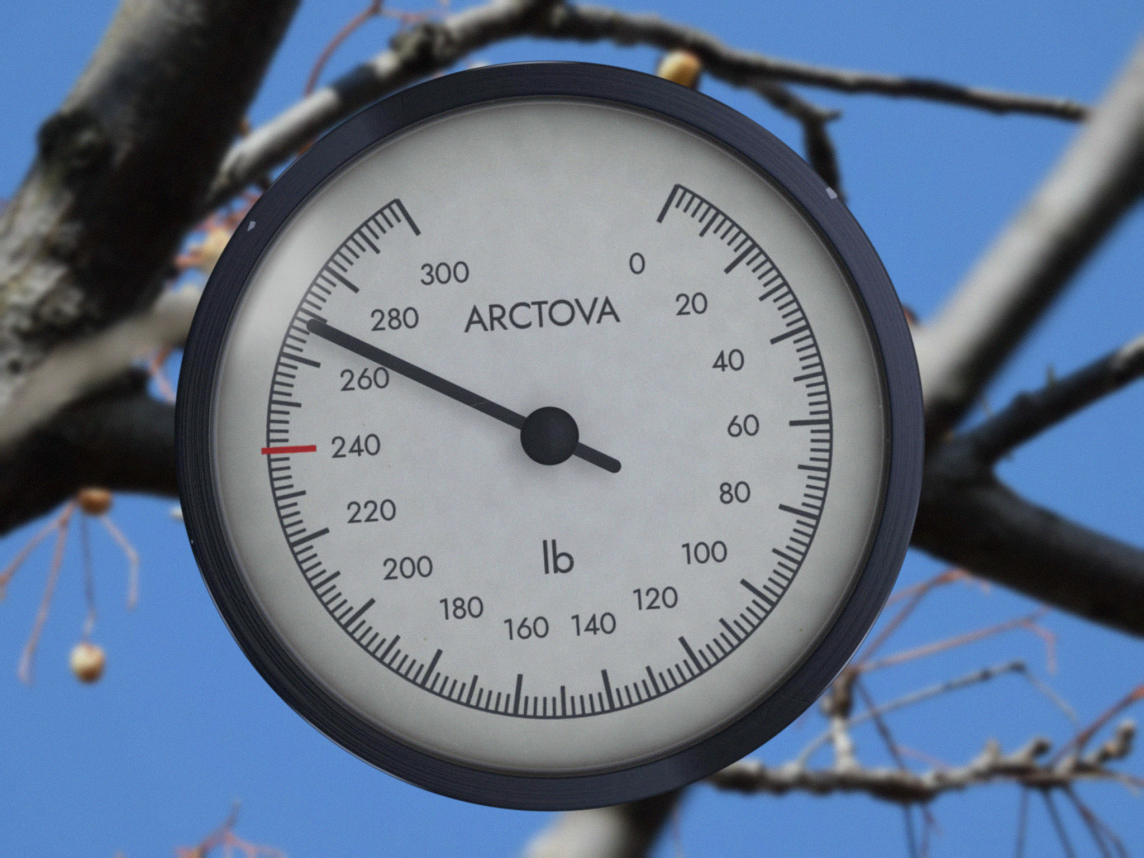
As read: value=268 unit=lb
